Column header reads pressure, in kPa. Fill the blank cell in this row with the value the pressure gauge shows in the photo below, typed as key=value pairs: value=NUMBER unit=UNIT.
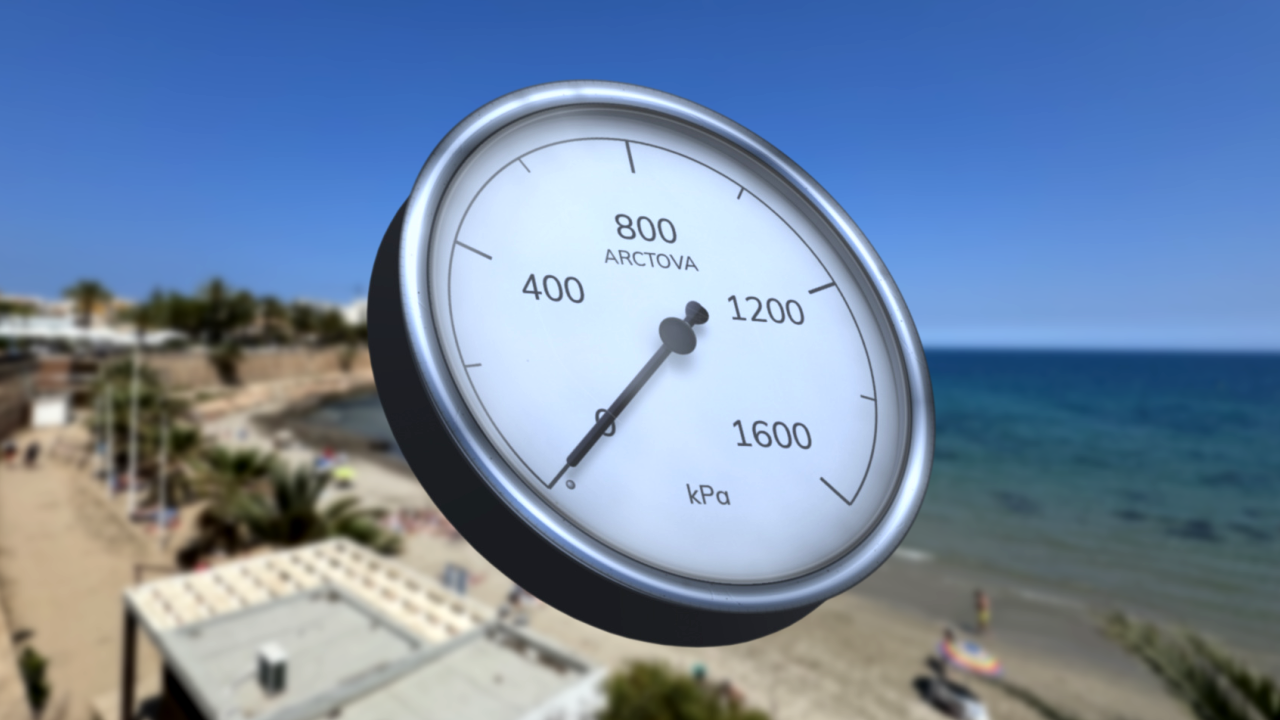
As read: value=0 unit=kPa
